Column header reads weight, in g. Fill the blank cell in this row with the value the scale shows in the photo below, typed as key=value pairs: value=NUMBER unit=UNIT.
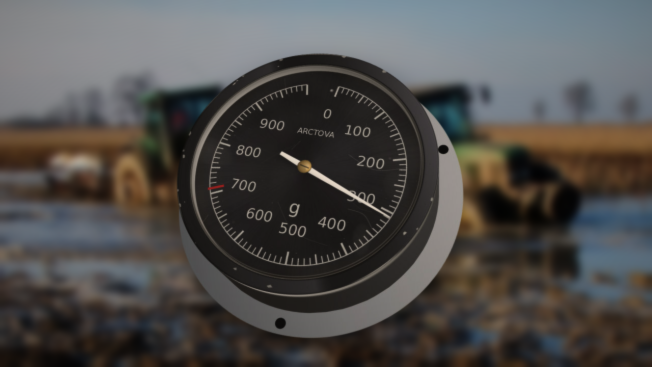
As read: value=310 unit=g
